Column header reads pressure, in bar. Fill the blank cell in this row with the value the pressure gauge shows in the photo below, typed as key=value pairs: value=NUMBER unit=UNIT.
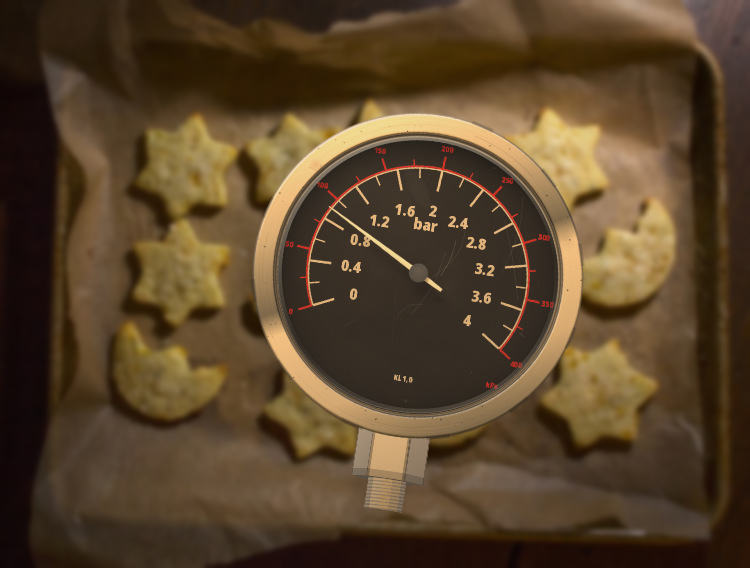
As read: value=0.9 unit=bar
